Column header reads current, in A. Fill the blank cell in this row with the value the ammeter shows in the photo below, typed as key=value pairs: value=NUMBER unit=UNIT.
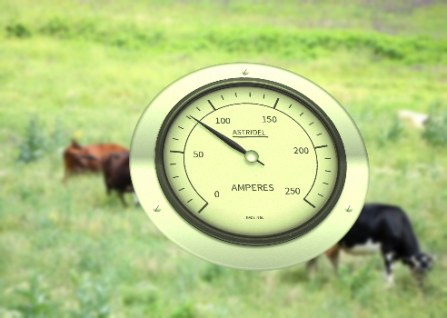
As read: value=80 unit=A
